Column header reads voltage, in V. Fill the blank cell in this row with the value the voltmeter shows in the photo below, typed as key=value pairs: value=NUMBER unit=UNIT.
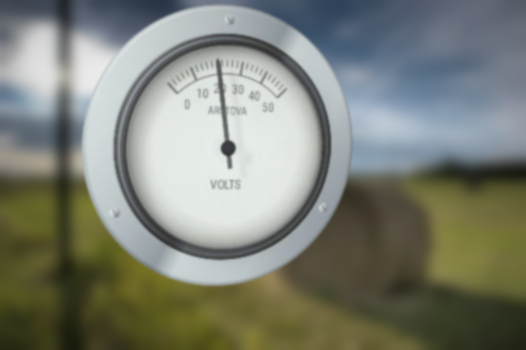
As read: value=20 unit=V
